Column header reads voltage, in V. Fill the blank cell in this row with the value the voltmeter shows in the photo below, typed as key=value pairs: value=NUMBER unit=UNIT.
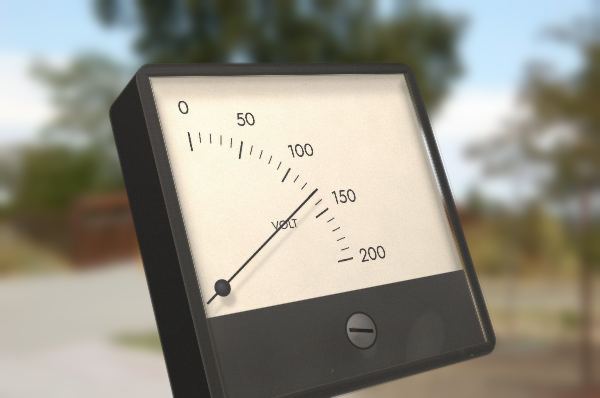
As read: value=130 unit=V
